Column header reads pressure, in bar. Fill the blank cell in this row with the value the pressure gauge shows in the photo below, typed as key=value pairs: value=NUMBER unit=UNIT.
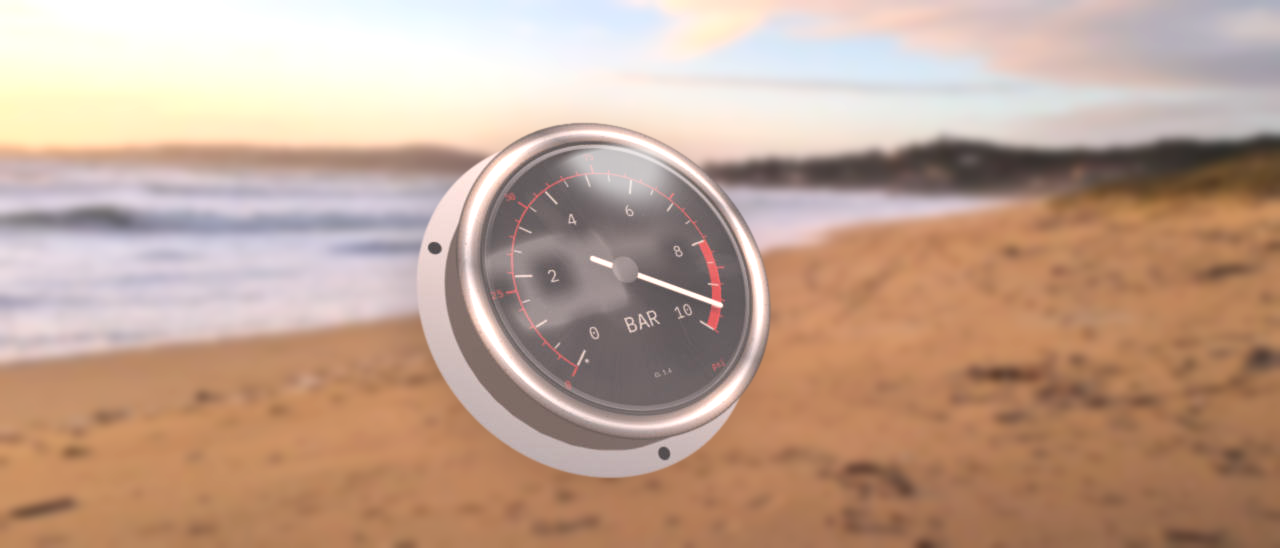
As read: value=9.5 unit=bar
